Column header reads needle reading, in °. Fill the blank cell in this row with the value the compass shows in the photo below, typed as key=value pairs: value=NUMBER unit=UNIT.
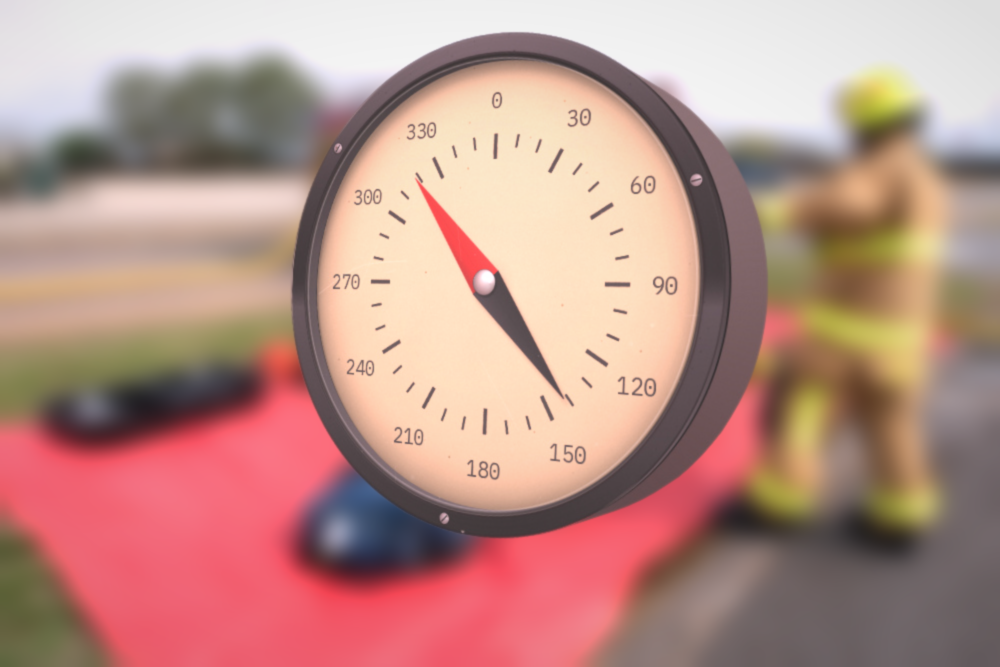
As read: value=320 unit=°
